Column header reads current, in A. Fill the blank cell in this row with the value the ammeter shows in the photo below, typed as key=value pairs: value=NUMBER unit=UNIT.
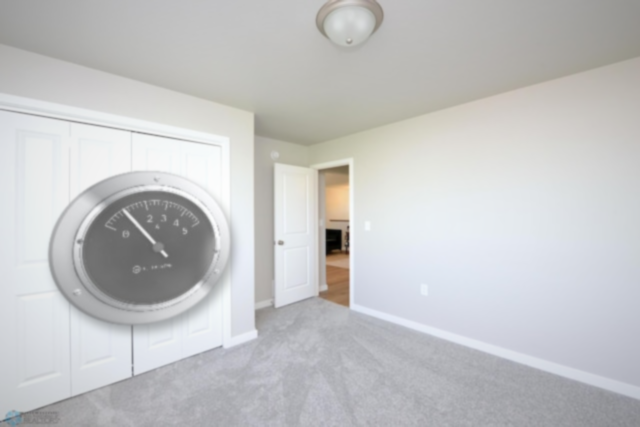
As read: value=1 unit=A
